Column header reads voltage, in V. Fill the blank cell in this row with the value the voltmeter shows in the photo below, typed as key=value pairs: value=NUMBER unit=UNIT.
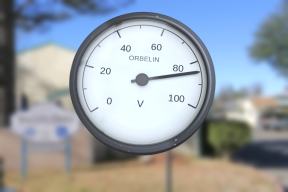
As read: value=85 unit=V
